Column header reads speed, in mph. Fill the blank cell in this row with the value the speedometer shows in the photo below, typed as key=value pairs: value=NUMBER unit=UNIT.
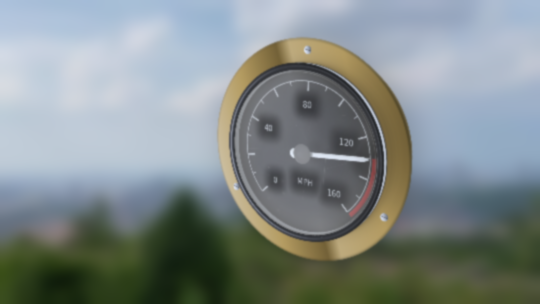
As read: value=130 unit=mph
